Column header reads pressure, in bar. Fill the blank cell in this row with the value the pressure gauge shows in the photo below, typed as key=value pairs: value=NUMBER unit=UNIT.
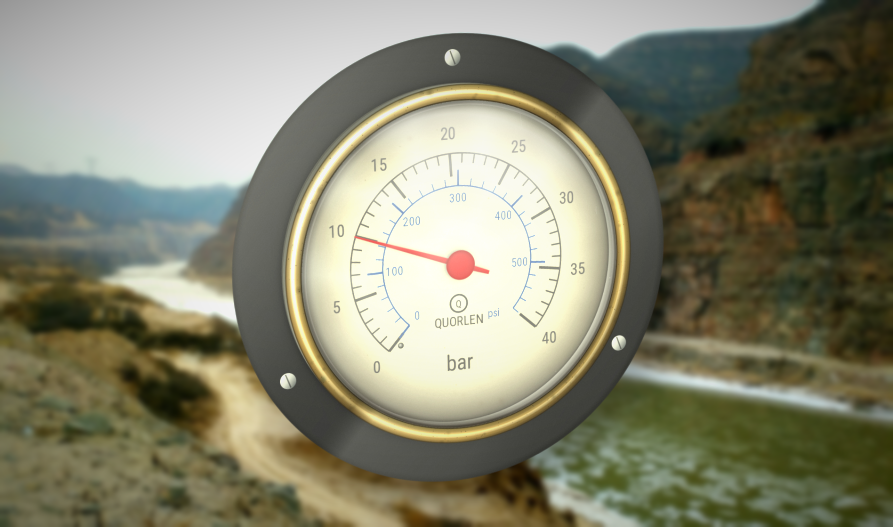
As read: value=10 unit=bar
